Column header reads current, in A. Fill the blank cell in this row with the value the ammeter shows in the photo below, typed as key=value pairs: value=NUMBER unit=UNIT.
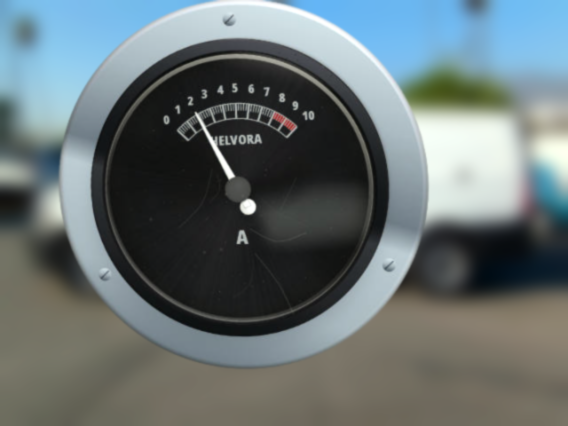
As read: value=2 unit=A
